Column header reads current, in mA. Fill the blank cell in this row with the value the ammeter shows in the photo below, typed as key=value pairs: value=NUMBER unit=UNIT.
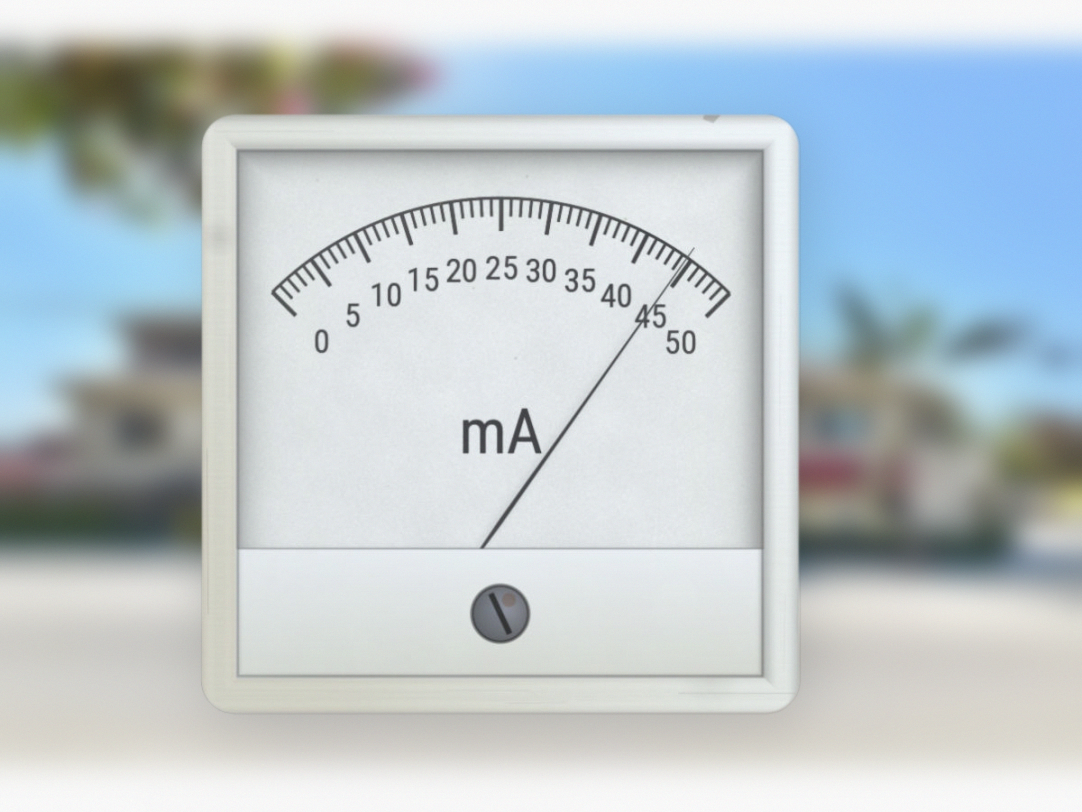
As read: value=44.5 unit=mA
